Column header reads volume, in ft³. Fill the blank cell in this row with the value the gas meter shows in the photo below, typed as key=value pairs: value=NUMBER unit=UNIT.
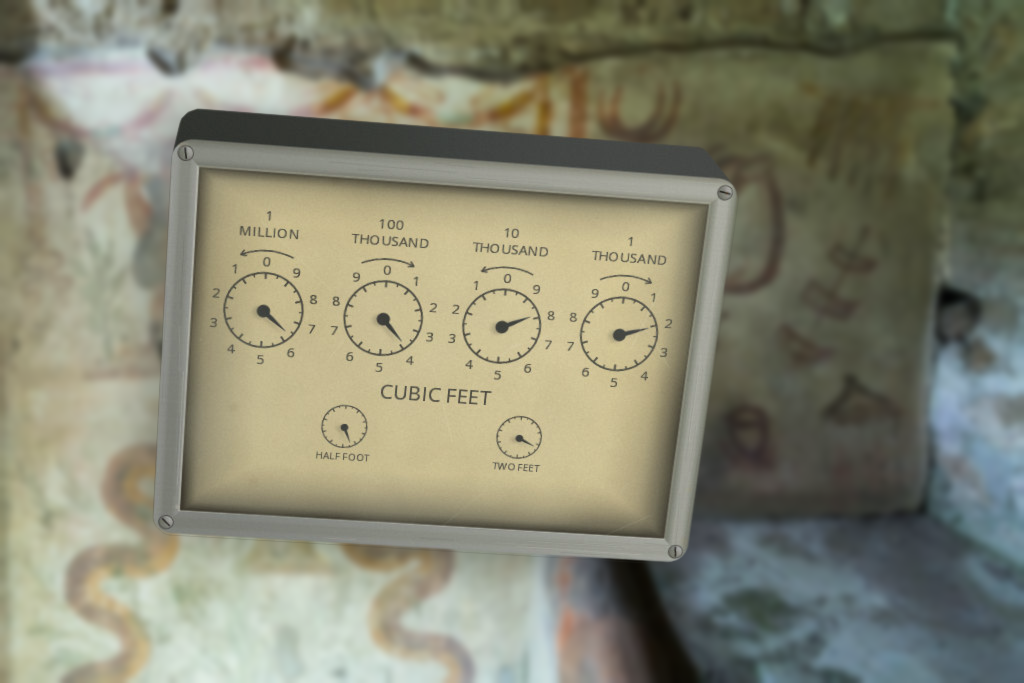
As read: value=638200 unit=ft³
